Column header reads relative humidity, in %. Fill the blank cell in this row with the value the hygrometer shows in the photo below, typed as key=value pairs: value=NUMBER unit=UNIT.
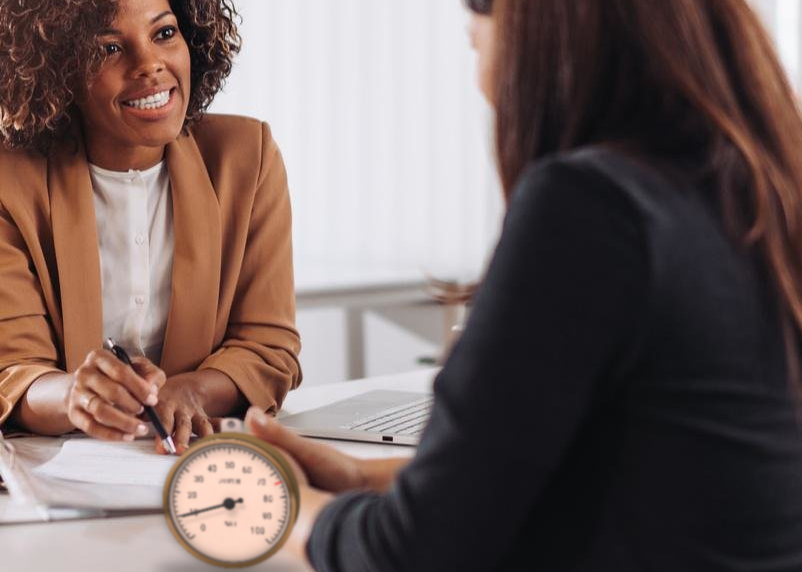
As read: value=10 unit=%
